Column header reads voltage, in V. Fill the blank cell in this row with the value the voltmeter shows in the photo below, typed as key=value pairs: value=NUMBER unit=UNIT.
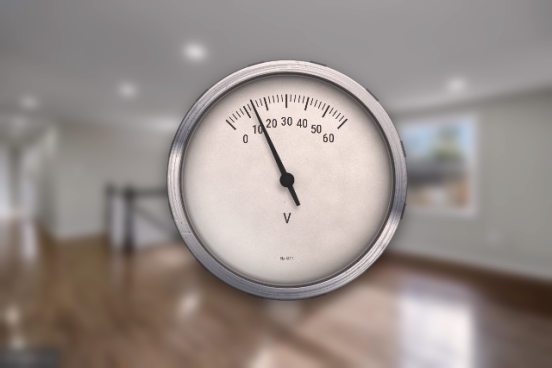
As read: value=14 unit=V
